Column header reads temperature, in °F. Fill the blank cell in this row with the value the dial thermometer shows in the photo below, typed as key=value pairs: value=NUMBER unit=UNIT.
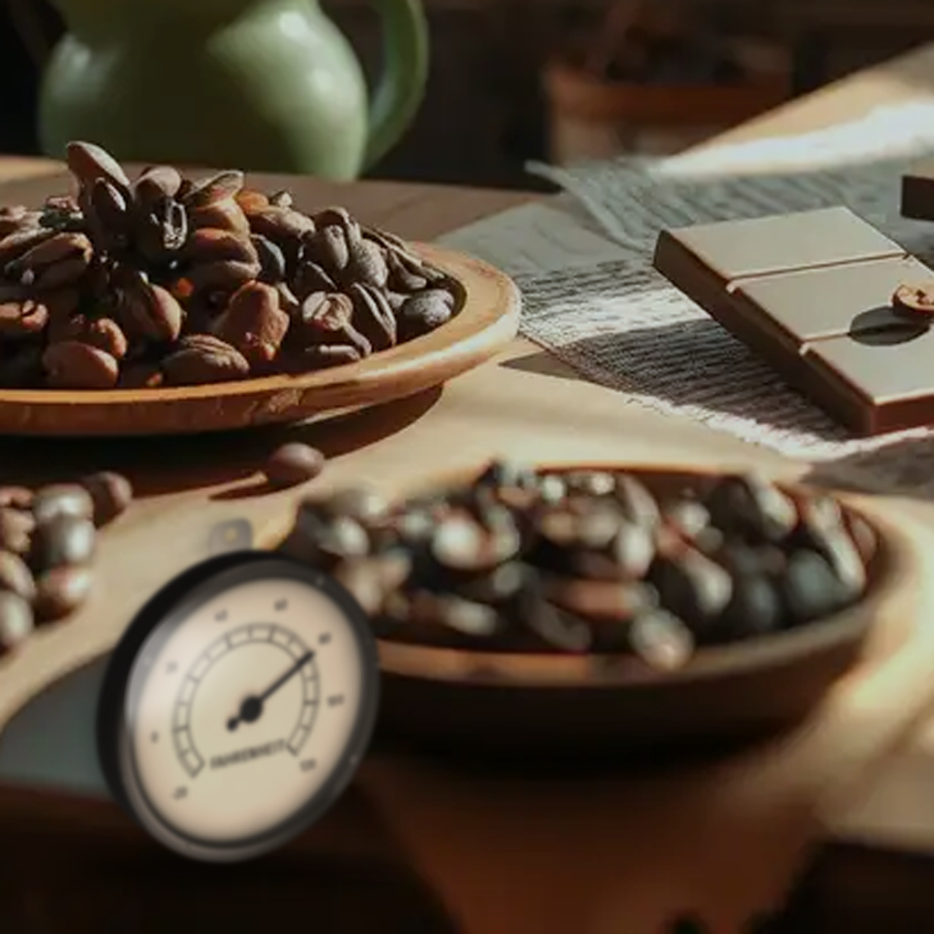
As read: value=80 unit=°F
